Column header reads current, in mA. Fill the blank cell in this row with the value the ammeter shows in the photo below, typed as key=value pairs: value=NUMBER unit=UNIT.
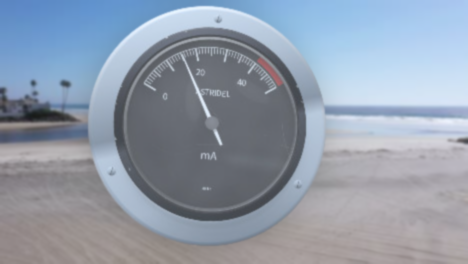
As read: value=15 unit=mA
